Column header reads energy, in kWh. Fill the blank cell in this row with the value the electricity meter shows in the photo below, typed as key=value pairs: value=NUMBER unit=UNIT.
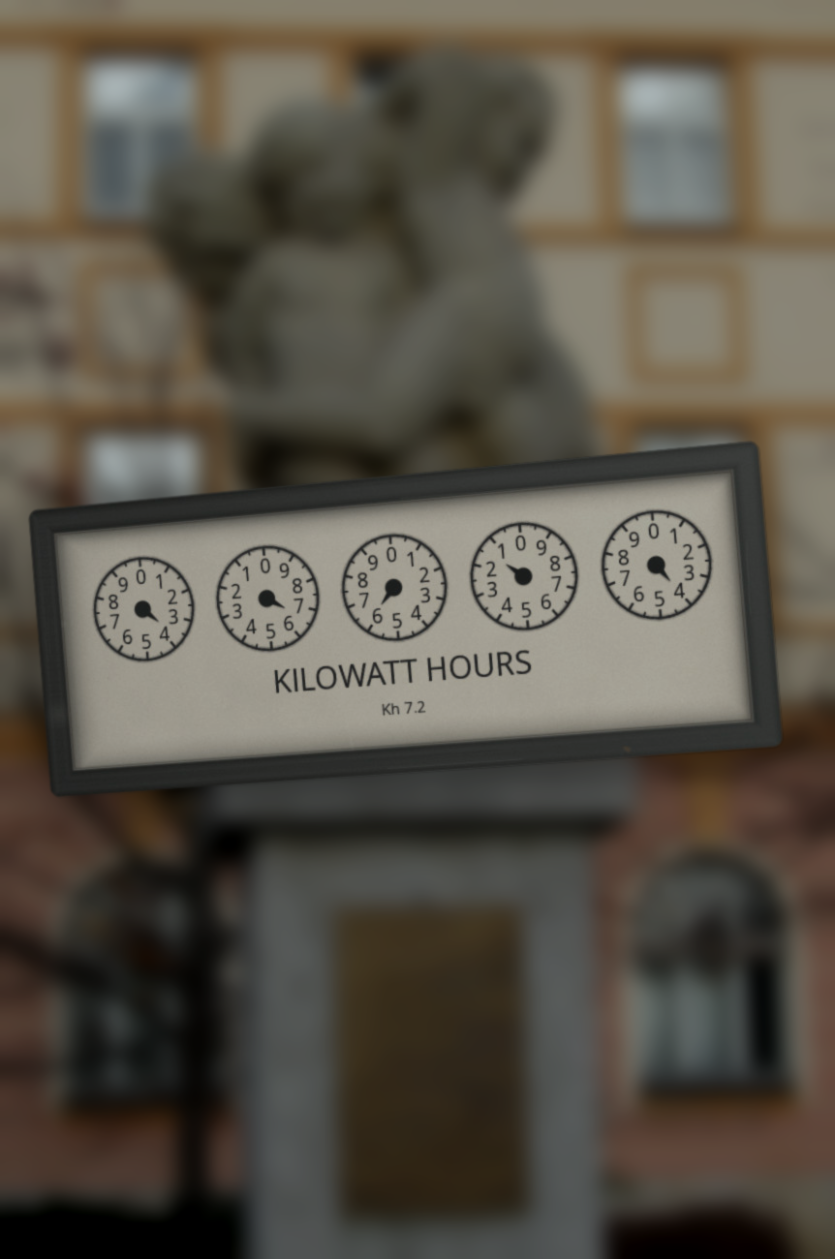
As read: value=36614 unit=kWh
